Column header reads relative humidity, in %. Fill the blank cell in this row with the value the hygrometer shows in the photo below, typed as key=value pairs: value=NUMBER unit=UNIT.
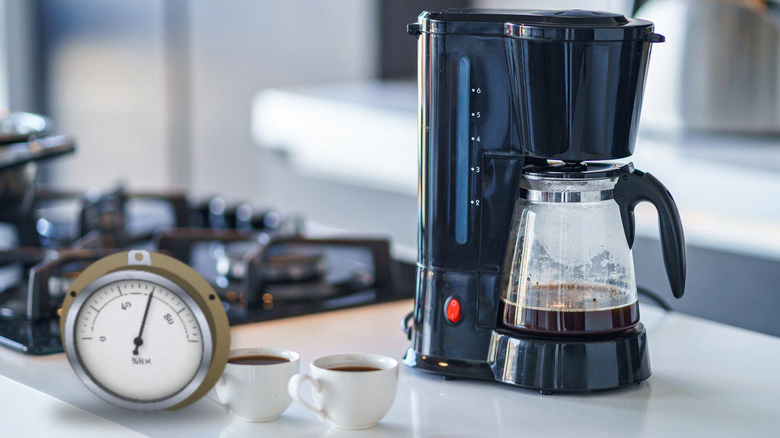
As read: value=60 unit=%
